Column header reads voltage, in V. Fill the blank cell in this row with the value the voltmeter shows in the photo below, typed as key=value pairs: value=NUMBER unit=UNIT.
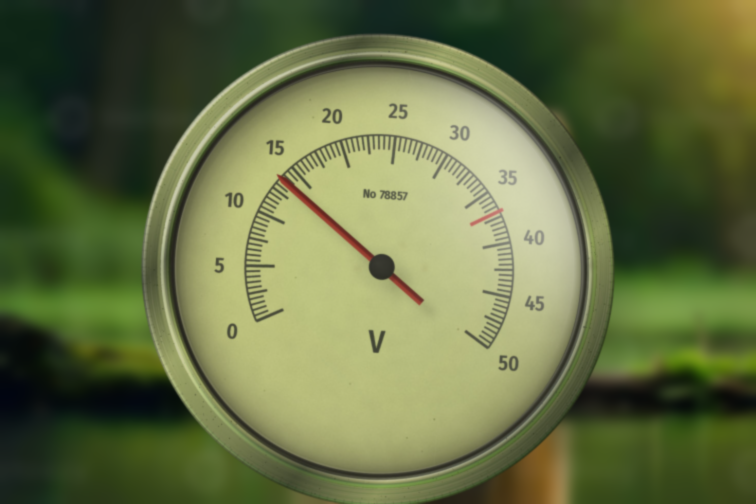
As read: value=13.5 unit=V
